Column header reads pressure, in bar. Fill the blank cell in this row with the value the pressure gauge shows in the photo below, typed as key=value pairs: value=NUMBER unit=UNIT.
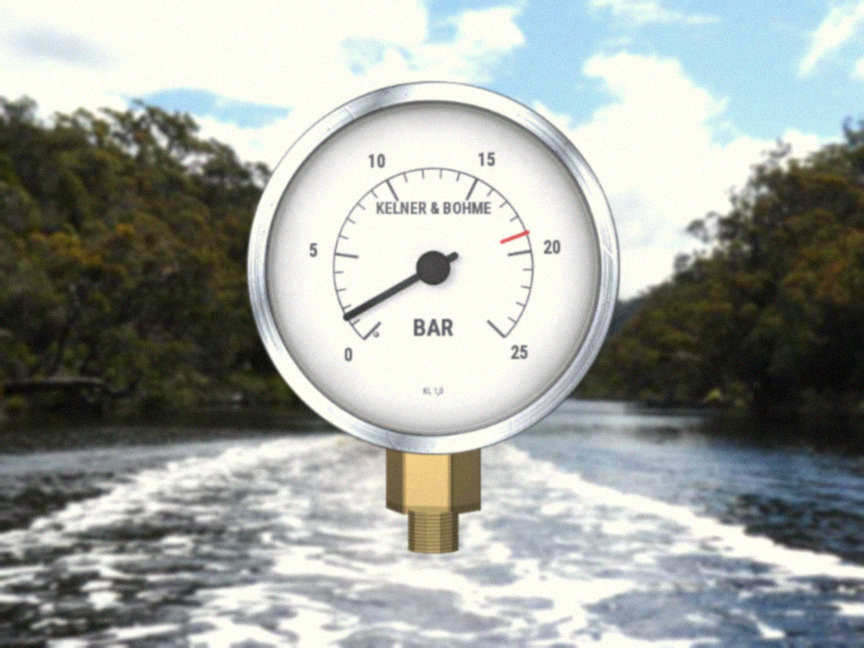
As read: value=1.5 unit=bar
